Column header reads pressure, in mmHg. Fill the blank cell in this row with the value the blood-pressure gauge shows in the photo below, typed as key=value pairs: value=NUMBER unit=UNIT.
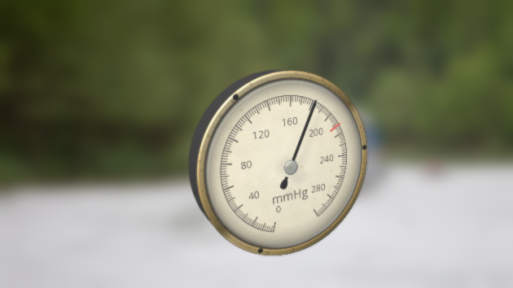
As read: value=180 unit=mmHg
